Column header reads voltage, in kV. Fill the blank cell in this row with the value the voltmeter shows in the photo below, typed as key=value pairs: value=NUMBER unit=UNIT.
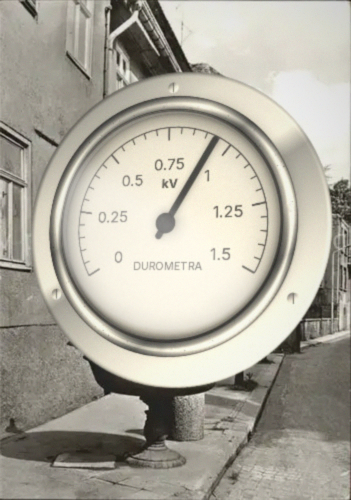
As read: value=0.95 unit=kV
